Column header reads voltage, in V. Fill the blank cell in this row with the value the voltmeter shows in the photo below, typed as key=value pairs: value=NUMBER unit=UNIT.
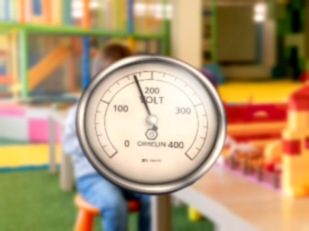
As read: value=170 unit=V
